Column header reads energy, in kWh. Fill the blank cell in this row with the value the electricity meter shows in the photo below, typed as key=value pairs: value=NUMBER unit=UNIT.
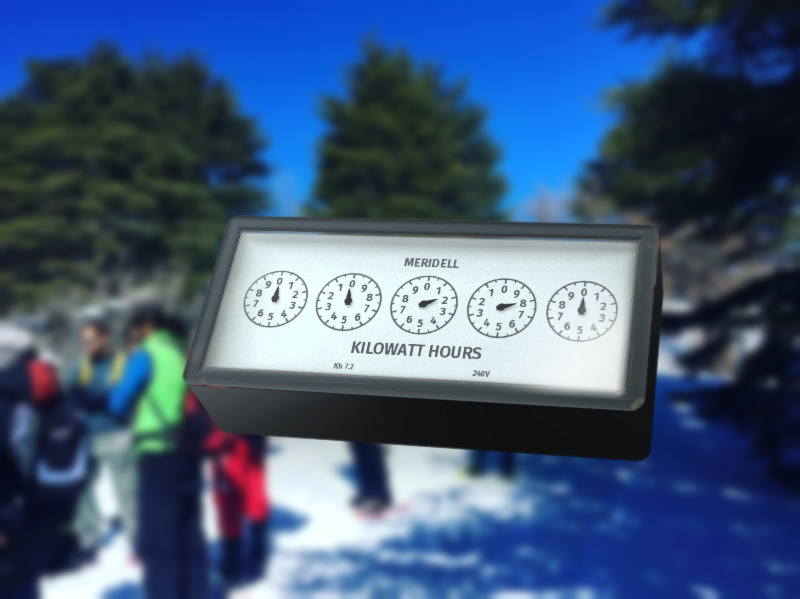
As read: value=180 unit=kWh
